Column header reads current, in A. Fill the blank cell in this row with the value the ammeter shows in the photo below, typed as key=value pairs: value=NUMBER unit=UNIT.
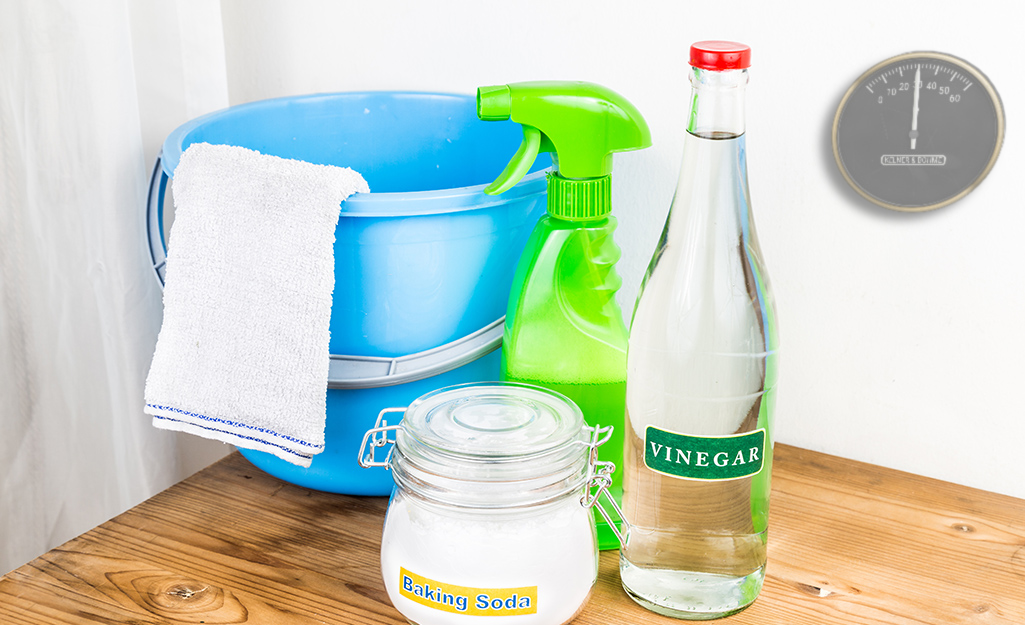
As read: value=30 unit=A
